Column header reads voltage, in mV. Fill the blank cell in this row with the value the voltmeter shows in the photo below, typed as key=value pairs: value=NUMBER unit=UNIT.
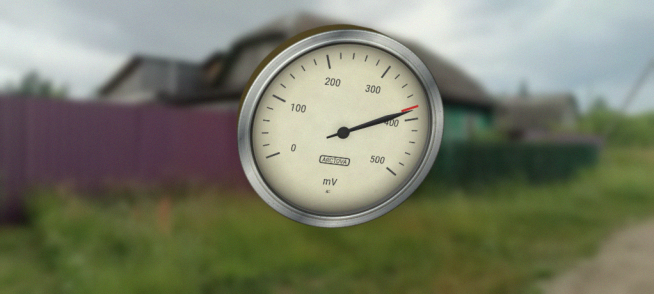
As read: value=380 unit=mV
